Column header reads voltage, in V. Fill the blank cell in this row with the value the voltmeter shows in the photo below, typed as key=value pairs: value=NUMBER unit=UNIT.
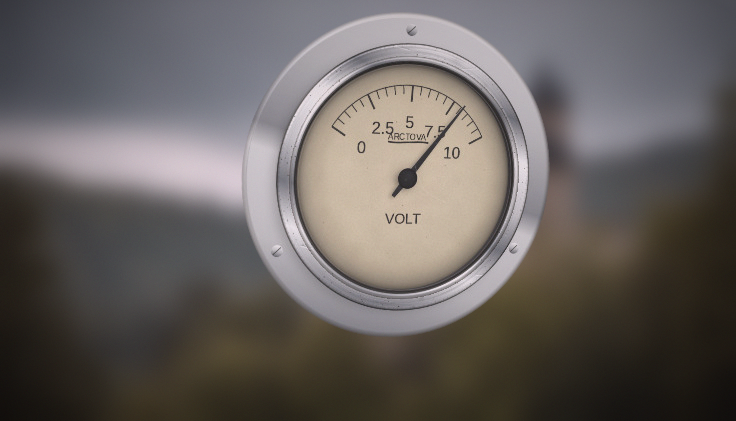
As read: value=8 unit=V
